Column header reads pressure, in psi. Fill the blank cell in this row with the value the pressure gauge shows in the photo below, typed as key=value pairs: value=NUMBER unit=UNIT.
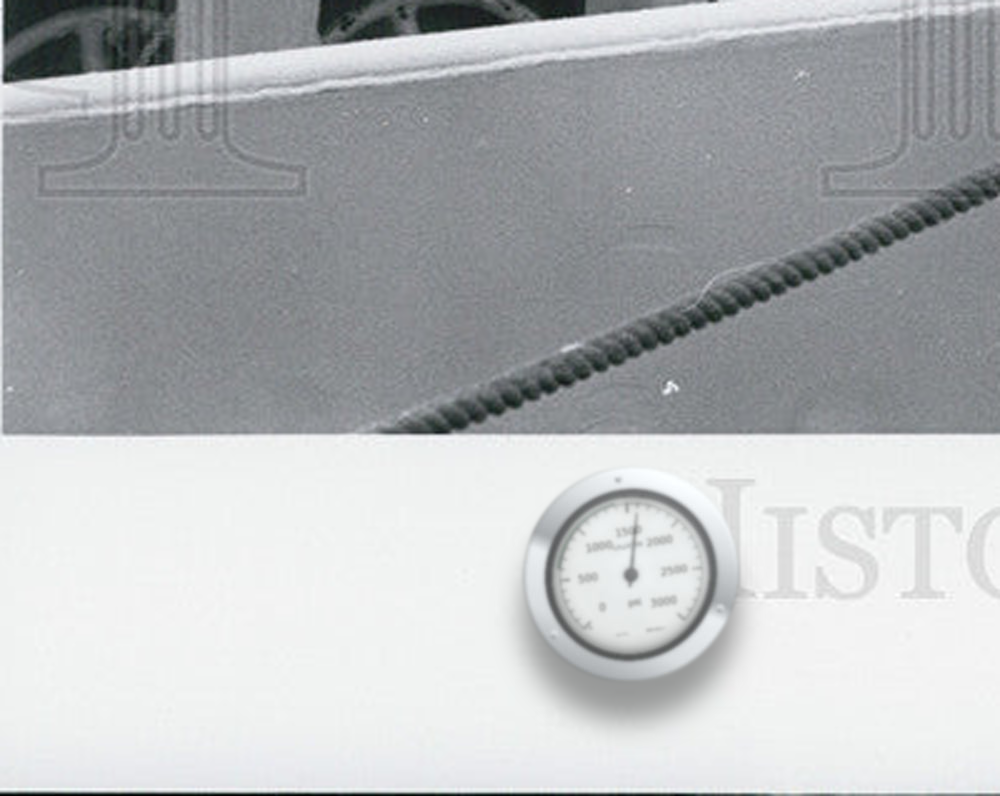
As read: value=1600 unit=psi
